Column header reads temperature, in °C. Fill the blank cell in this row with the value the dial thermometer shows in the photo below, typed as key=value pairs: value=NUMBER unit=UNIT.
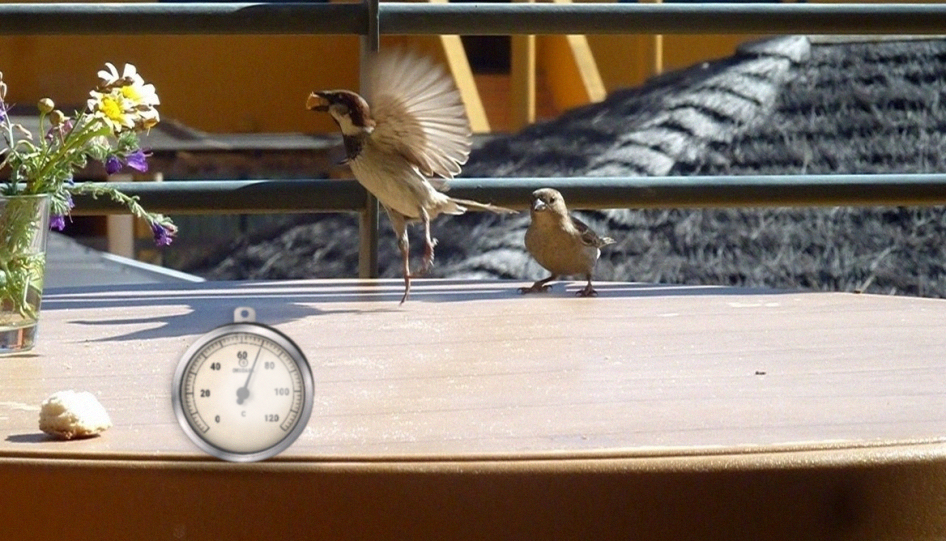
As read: value=70 unit=°C
